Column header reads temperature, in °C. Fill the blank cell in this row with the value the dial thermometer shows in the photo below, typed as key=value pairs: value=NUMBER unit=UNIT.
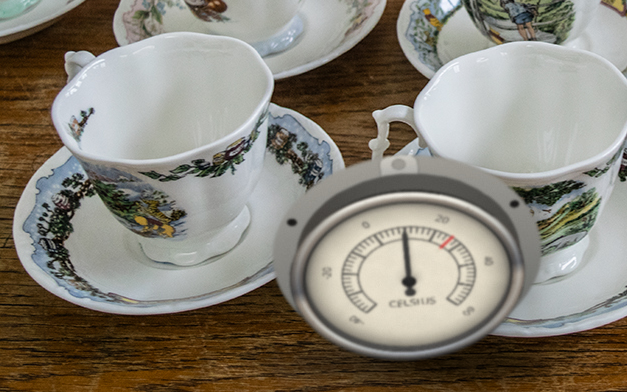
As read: value=10 unit=°C
